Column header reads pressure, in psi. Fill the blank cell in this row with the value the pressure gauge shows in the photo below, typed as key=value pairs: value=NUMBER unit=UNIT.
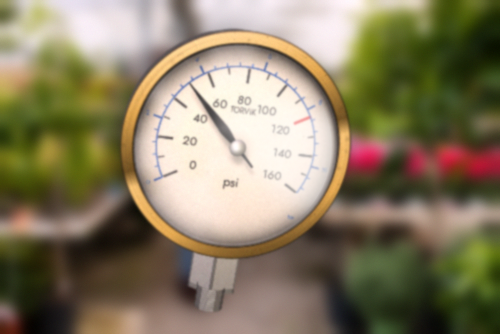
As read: value=50 unit=psi
